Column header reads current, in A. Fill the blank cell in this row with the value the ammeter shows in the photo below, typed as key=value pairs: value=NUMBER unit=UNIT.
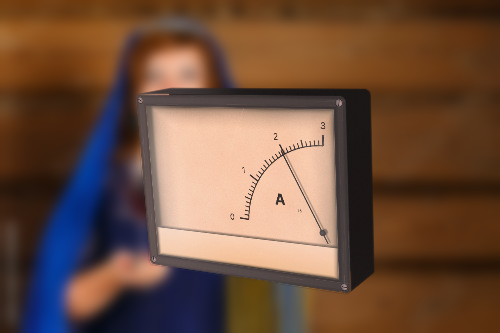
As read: value=2 unit=A
